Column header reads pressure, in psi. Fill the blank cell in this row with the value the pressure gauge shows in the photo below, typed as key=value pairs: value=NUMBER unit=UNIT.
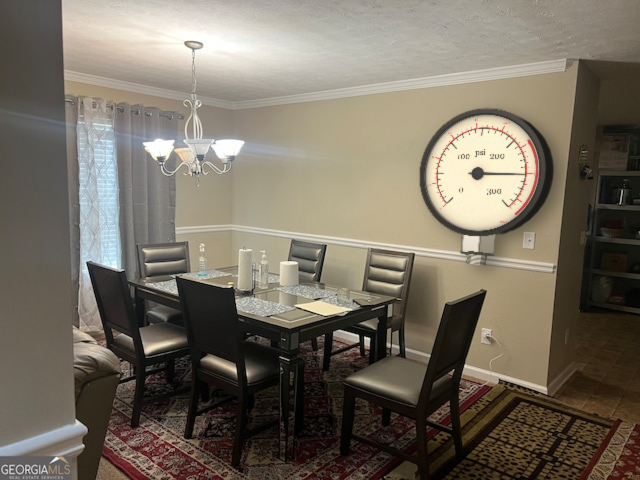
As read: value=250 unit=psi
